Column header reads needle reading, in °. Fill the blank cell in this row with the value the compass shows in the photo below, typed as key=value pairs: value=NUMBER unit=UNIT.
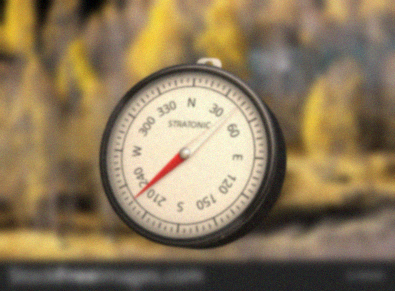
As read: value=225 unit=°
